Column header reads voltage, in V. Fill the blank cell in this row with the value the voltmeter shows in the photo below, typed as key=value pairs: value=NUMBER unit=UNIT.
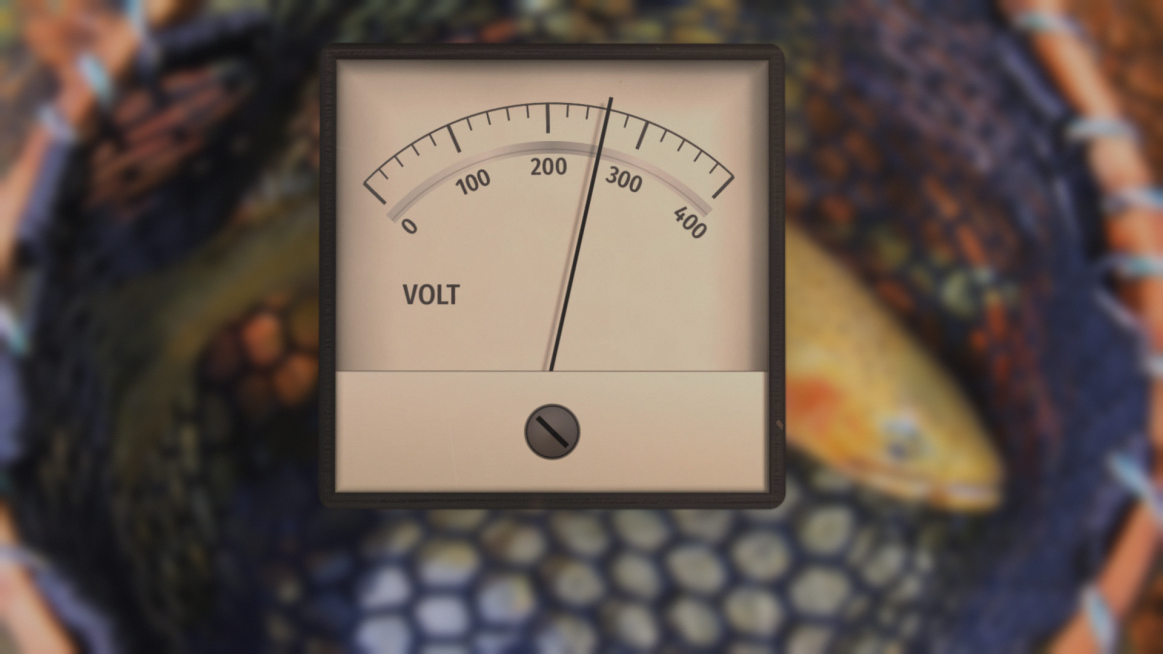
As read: value=260 unit=V
